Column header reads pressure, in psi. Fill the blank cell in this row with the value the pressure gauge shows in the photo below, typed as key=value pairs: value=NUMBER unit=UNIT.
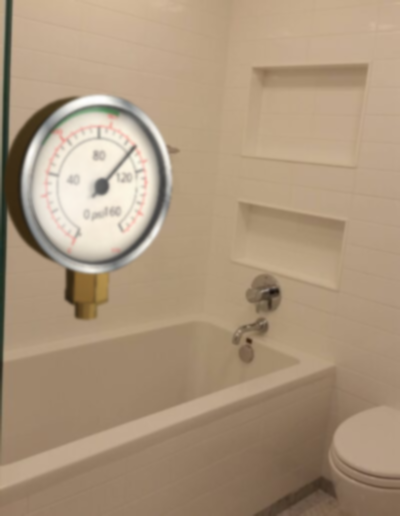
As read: value=105 unit=psi
